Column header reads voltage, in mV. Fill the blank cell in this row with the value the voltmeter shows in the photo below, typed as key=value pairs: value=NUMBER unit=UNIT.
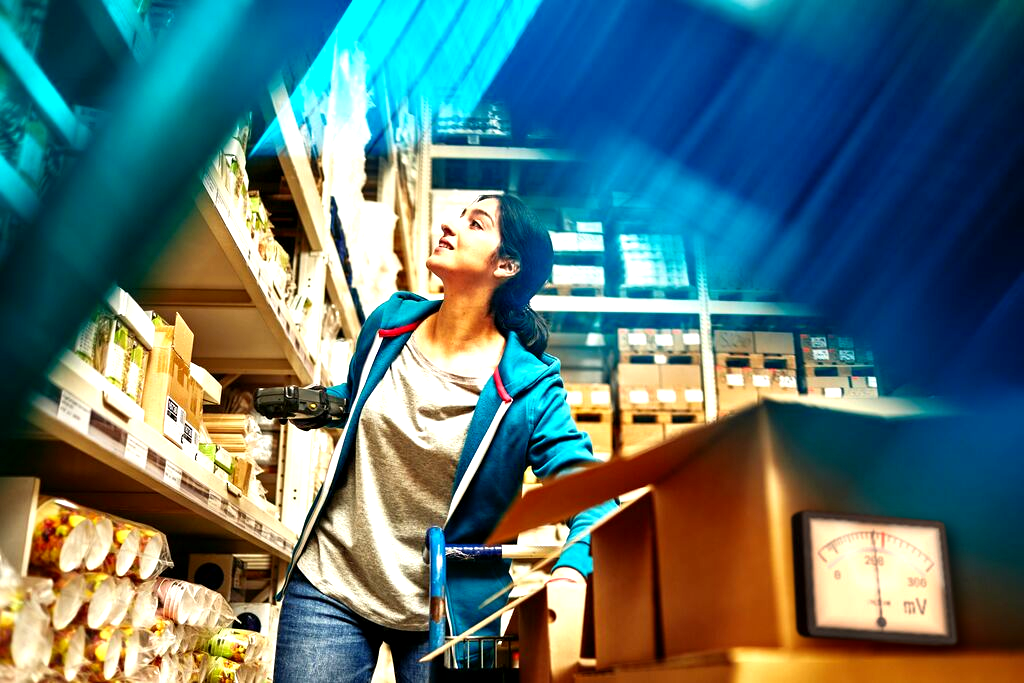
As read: value=200 unit=mV
